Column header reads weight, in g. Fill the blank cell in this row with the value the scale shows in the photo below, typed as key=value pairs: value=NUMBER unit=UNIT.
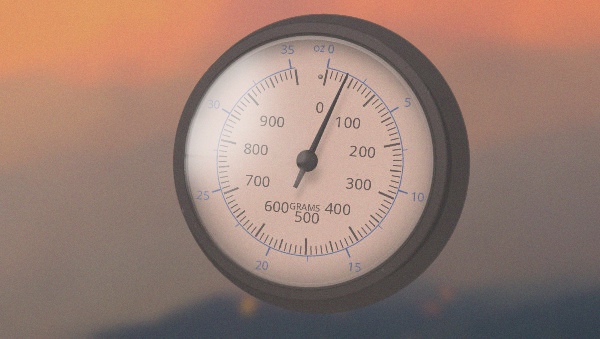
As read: value=40 unit=g
